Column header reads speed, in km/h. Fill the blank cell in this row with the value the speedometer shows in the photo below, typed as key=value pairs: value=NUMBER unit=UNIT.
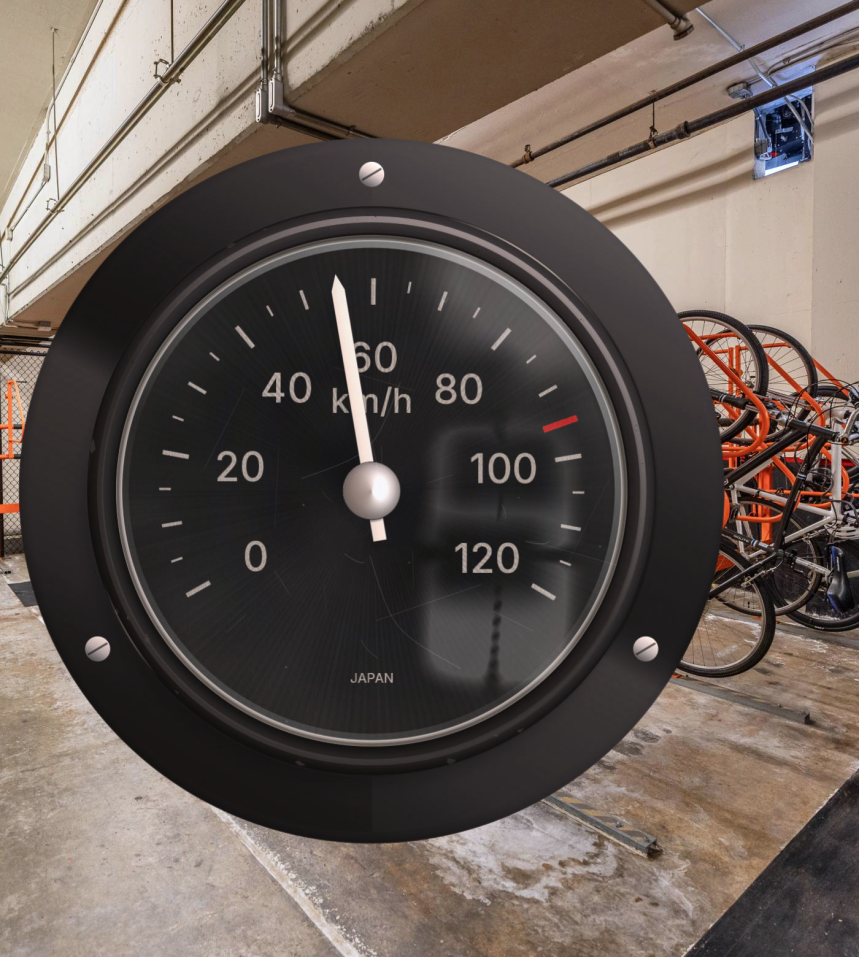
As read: value=55 unit=km/h
